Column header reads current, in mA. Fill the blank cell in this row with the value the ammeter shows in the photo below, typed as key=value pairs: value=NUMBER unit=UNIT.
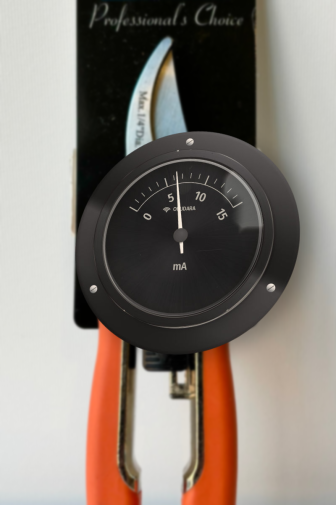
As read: value=6.5 unit=mA
